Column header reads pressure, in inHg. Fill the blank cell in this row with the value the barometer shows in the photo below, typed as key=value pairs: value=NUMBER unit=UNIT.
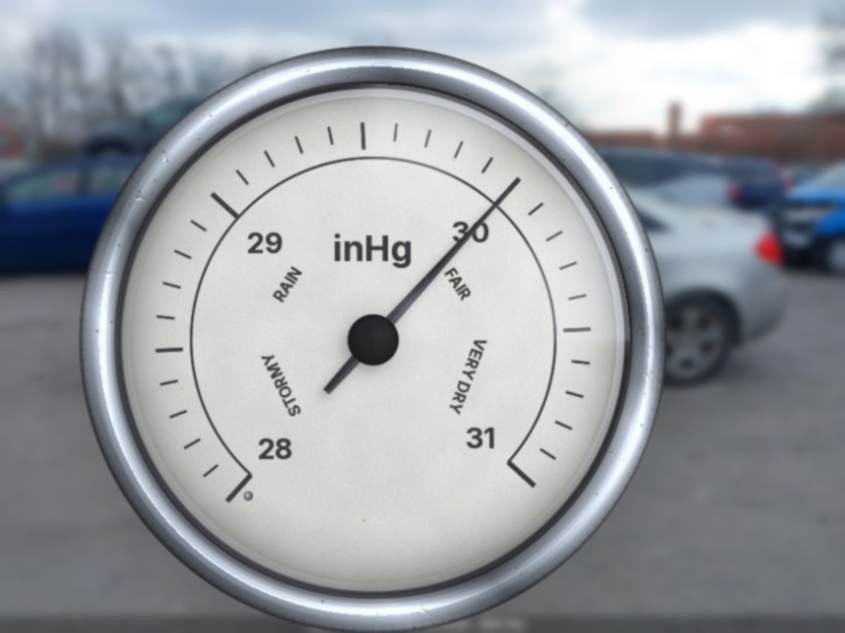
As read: value=30 unit=inHg
